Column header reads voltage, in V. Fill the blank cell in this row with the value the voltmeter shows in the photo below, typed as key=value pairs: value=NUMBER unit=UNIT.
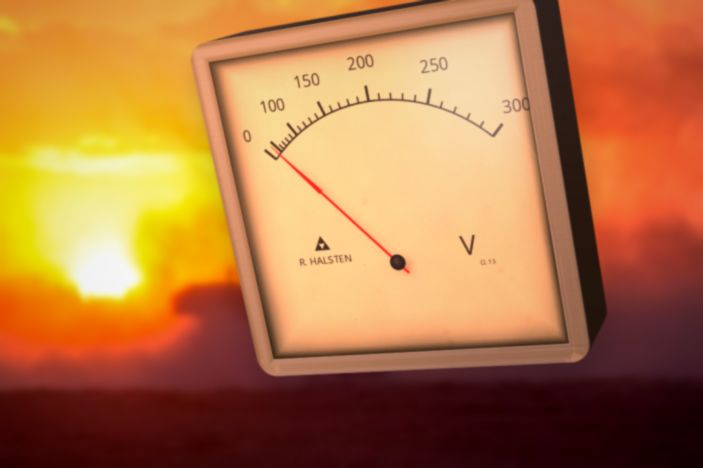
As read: value=50 unit=V
